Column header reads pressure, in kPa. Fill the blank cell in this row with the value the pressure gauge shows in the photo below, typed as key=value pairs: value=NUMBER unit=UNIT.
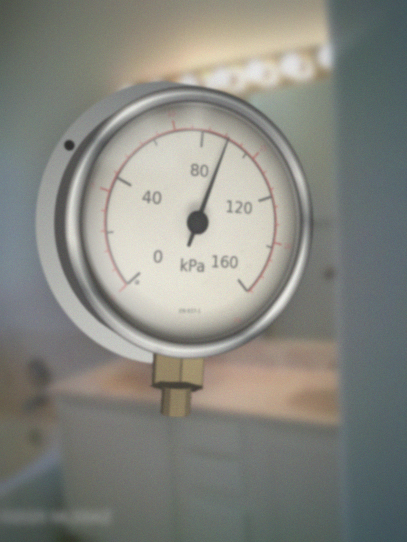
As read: value=90 unit=kPa
